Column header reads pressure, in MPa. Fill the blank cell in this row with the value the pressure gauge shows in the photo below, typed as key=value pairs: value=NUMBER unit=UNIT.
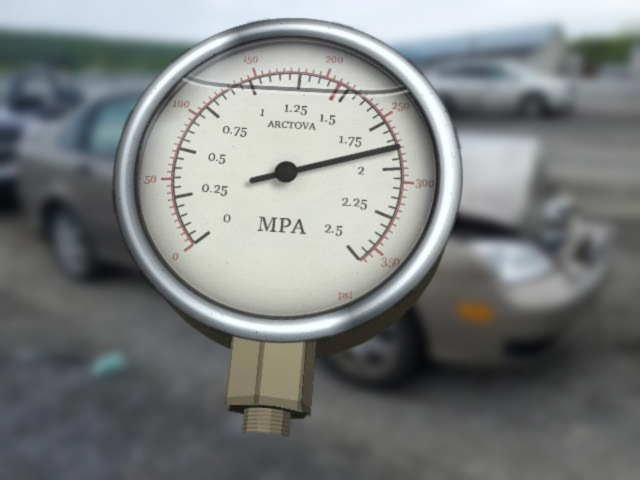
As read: value=1.9 unit=MPa
